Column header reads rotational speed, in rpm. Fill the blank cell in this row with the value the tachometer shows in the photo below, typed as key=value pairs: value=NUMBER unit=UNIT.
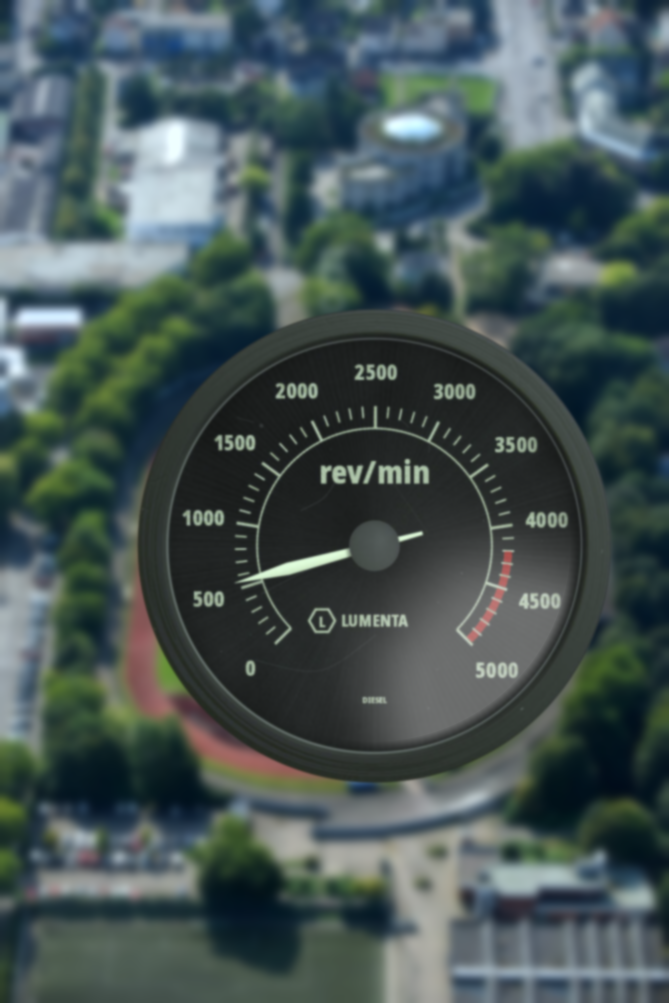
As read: value=550 unit=rpm
